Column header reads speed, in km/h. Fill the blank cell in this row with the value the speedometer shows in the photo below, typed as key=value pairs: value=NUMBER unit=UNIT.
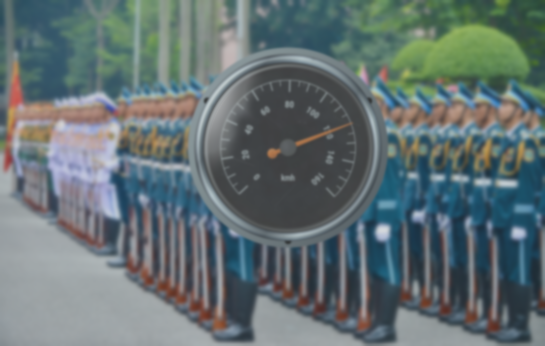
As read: value=120 unit=km/h
